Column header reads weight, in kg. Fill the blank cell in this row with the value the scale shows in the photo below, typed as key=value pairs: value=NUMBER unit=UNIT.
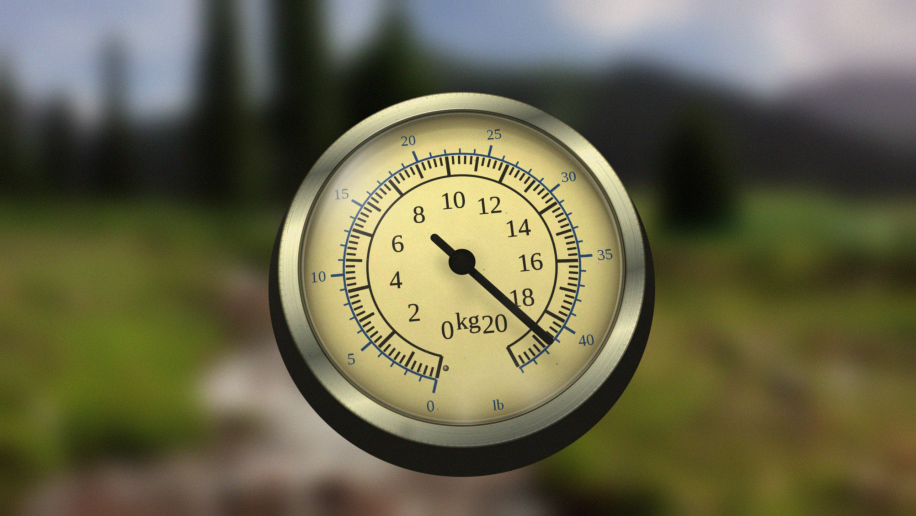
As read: value=18.8 unit=kg
